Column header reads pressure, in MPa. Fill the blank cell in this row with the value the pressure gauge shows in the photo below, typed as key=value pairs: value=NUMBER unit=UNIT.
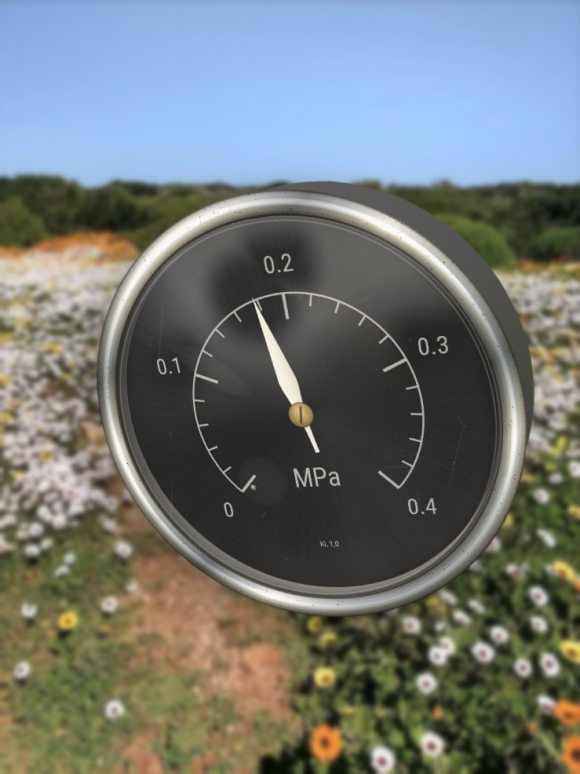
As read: value=0.18 unit=MPa
